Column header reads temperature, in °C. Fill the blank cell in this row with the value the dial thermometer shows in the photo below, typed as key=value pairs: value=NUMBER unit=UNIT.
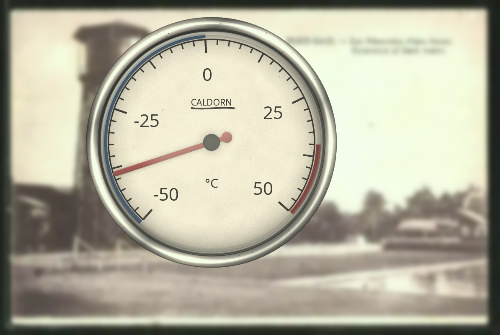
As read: value=-38.75 unit=°C
